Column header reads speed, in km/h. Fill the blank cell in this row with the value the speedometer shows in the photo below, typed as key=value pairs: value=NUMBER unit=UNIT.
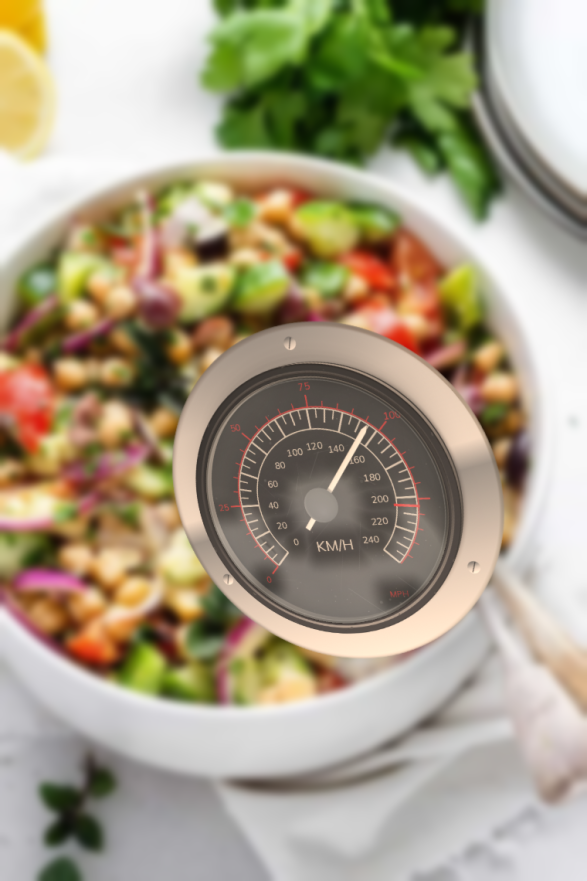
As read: value=155 unit=km/h
